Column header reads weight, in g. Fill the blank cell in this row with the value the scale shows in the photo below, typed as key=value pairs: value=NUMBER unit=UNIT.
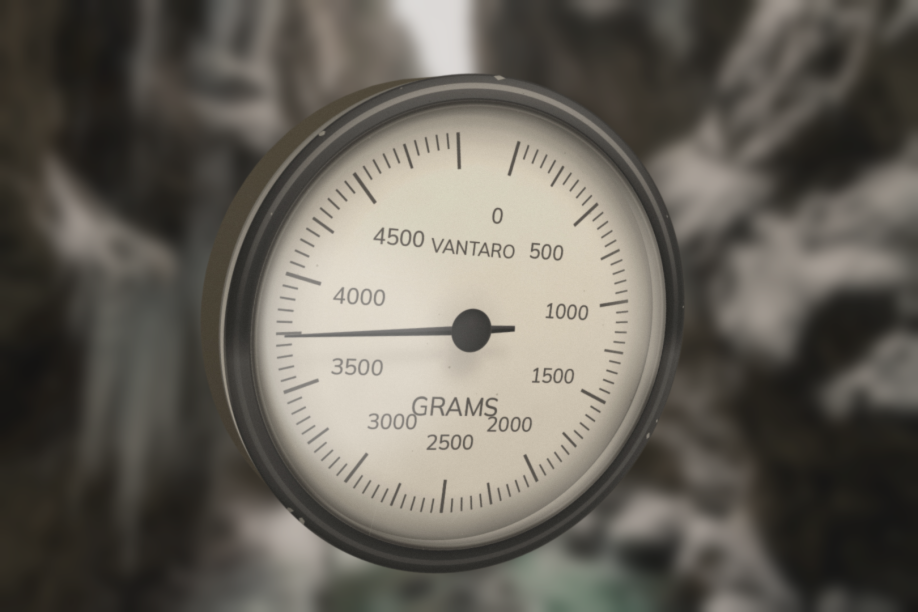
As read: value=3750 unit=g
